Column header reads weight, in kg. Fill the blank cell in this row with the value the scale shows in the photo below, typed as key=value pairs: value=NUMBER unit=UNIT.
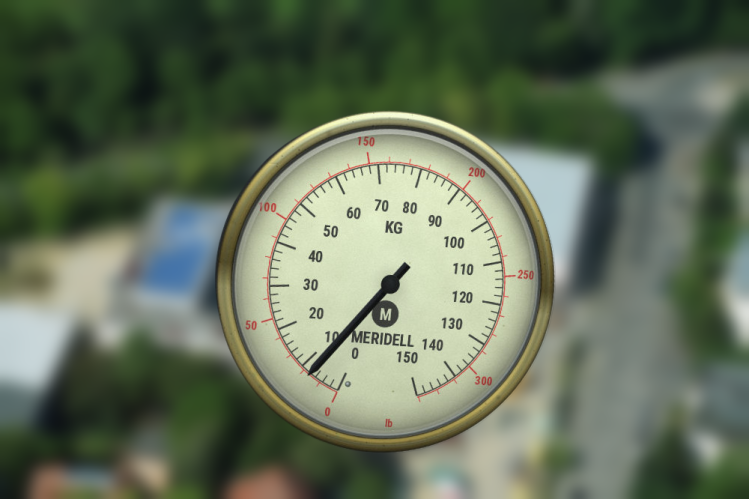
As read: value=8 unit=kg
